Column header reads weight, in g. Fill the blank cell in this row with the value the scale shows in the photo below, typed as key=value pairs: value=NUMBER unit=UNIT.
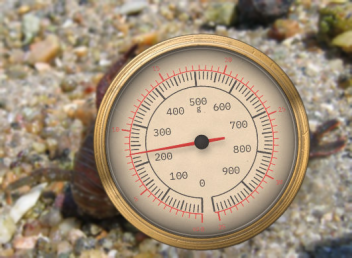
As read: value=230 unit=g
